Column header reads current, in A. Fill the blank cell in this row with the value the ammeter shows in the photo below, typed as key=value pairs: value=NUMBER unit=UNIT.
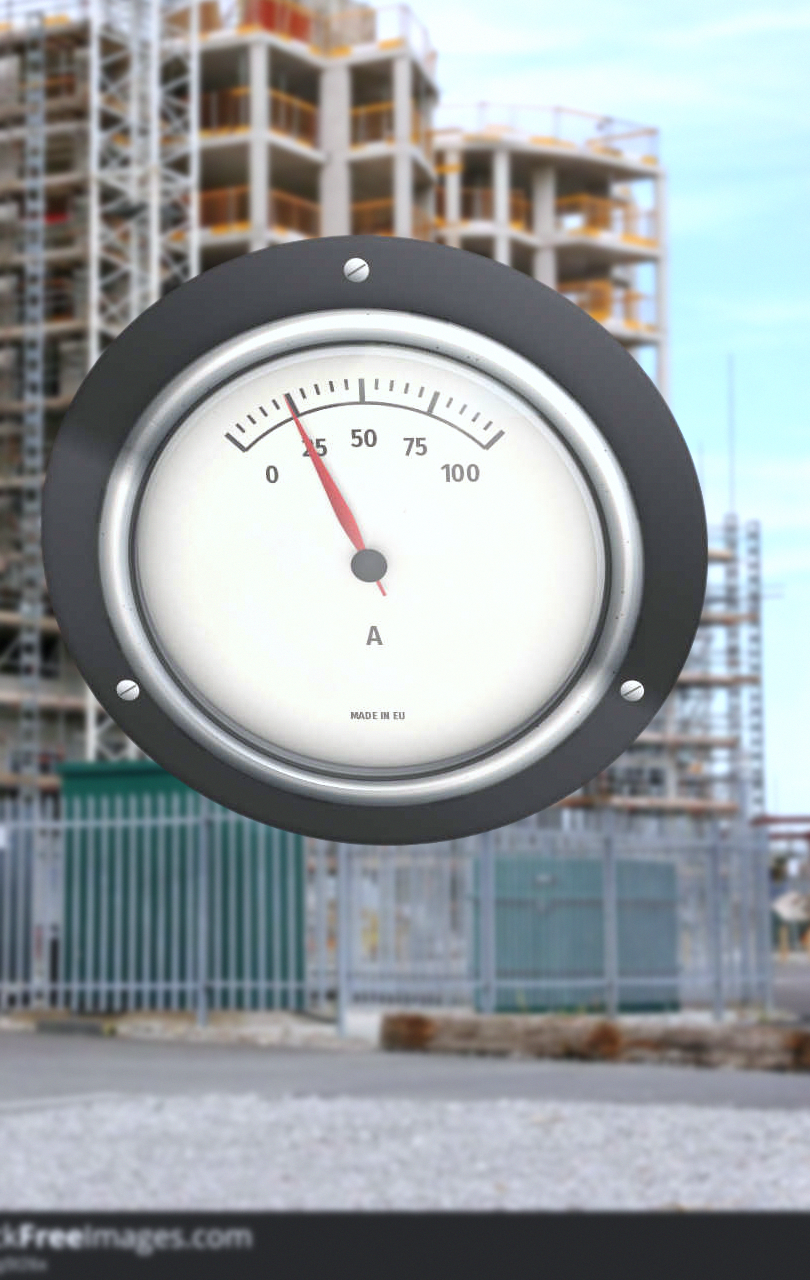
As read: value=25 unit=A
